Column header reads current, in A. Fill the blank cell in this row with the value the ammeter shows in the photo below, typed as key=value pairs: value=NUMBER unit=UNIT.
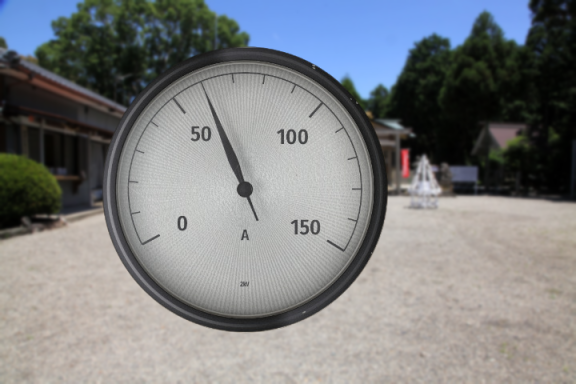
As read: value=60 unit=A
